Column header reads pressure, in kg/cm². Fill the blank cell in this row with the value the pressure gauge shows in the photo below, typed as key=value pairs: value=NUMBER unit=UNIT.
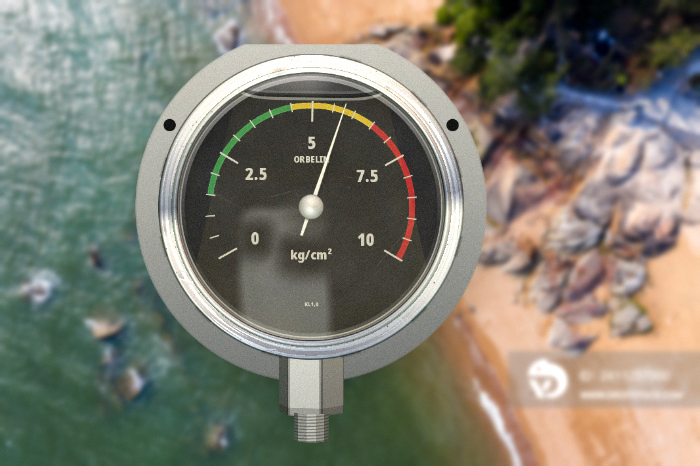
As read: value=5.75 unit=kg/cm²
